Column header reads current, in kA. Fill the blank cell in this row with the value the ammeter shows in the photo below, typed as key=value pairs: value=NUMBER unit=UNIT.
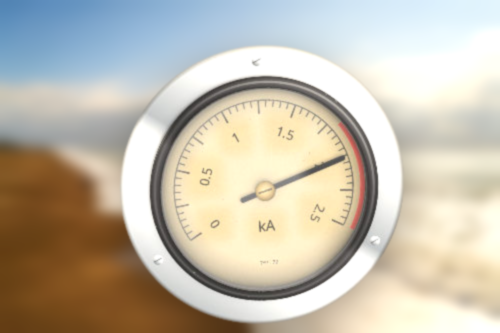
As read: value=2 unit=kA
